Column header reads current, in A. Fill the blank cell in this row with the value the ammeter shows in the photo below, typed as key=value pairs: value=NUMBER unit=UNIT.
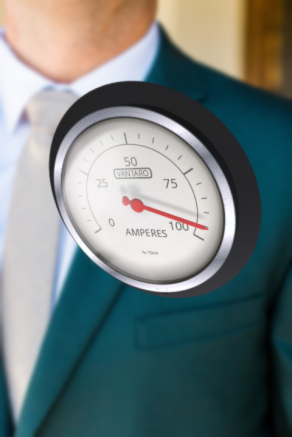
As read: value=95 unit=A
